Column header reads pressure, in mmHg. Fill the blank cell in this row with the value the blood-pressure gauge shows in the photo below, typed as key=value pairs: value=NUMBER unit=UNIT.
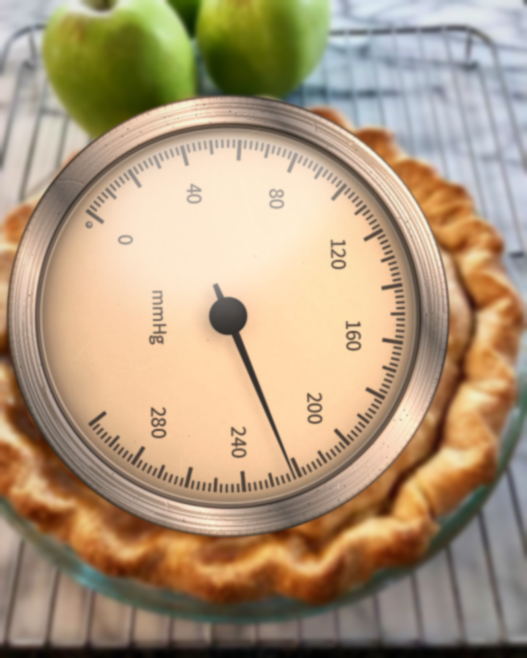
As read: value=222 unit=mmHg
